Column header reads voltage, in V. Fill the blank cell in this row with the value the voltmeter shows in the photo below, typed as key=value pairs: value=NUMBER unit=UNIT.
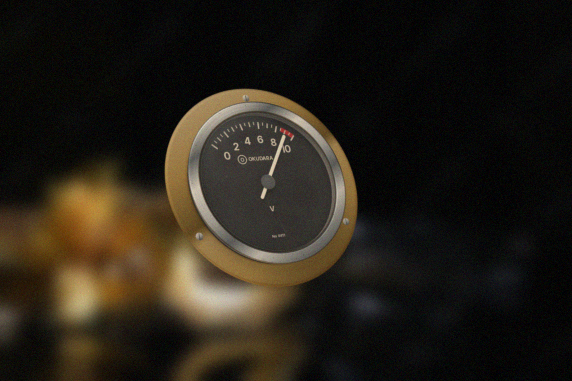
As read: value=9 unit=V
